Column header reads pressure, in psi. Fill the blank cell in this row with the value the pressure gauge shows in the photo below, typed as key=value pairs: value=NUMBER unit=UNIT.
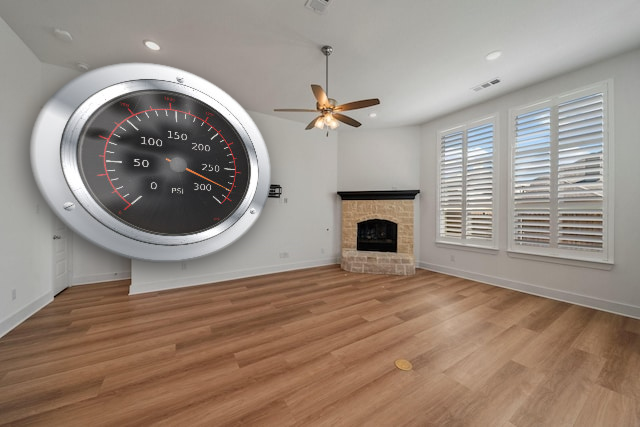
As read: value=280 unit=psi
